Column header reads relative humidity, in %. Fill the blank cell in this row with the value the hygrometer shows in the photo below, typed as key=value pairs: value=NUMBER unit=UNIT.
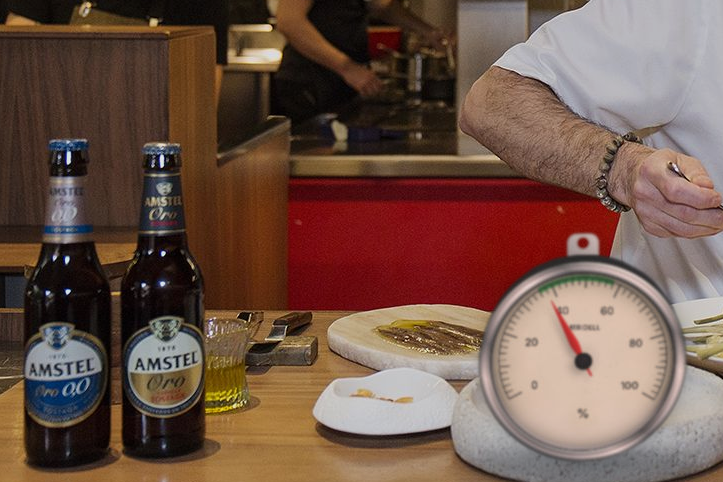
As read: value=38 unit=%
